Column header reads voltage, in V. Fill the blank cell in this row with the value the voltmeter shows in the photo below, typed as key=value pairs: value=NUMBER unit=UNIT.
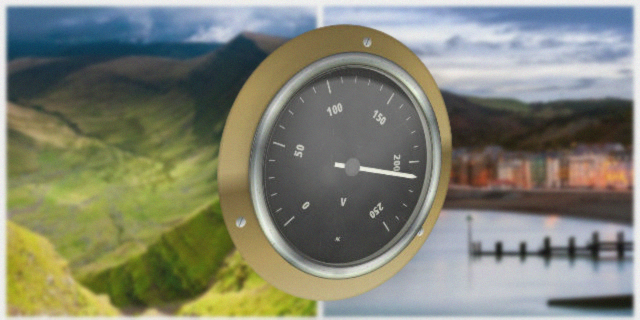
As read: value=210 unit=V
